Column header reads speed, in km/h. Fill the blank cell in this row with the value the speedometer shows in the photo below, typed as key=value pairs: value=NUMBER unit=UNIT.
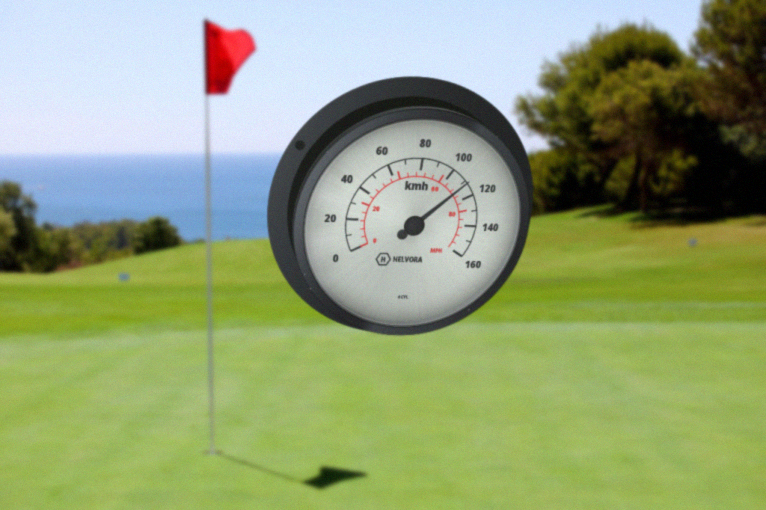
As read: value=110 unit=km/h
